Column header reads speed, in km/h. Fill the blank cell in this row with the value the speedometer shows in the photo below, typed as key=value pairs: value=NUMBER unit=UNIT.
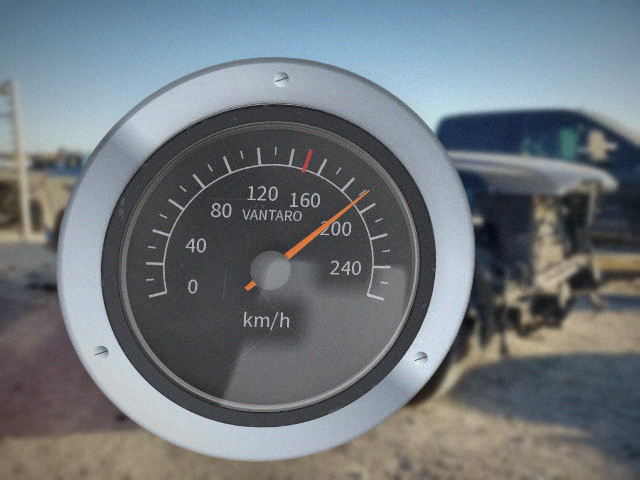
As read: value=190 unit=km/h
